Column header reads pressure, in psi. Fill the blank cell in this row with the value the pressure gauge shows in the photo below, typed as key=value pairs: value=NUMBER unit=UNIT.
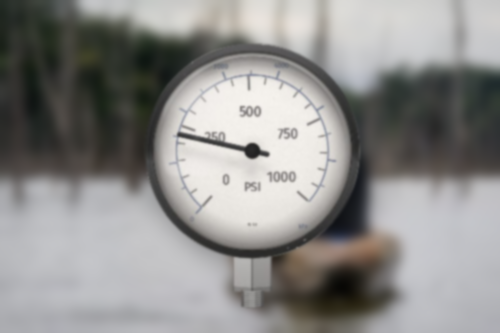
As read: value=225 unit=psi
